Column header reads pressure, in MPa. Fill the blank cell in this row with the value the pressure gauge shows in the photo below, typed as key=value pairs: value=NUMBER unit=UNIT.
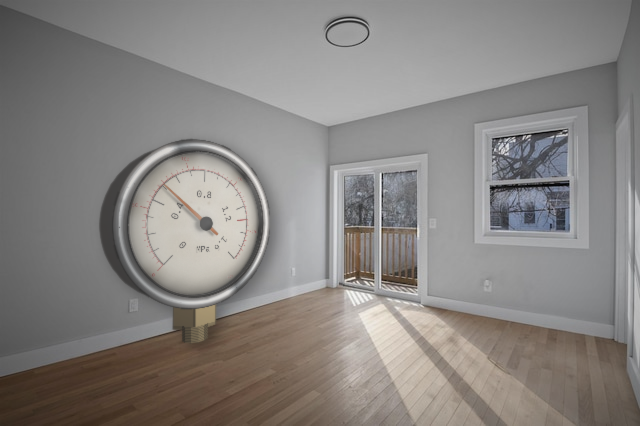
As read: value=0.5 unit=MPa
